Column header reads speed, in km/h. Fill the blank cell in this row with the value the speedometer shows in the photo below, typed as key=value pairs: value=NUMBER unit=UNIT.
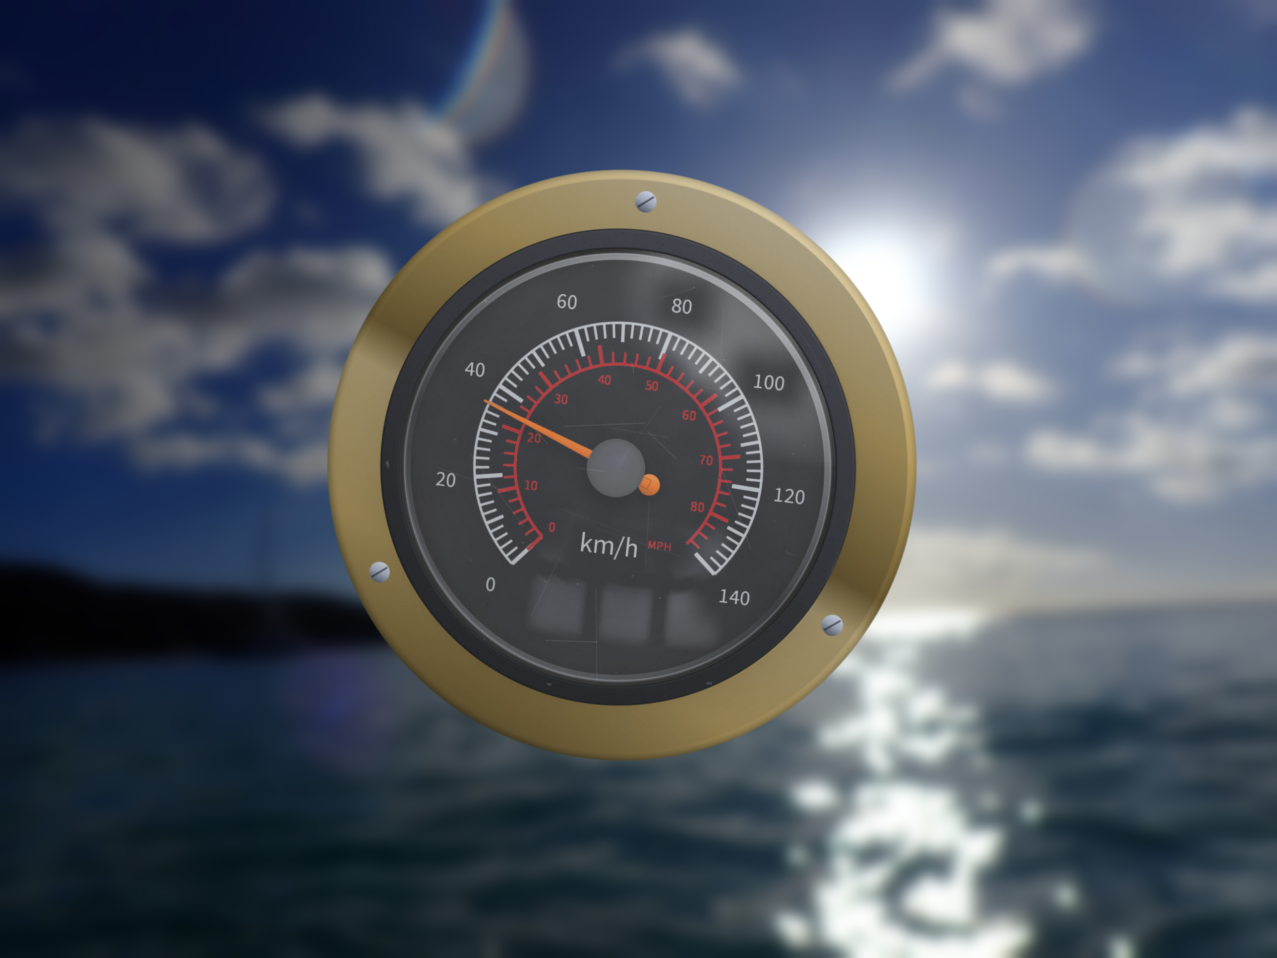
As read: value=36 unit=km/h
